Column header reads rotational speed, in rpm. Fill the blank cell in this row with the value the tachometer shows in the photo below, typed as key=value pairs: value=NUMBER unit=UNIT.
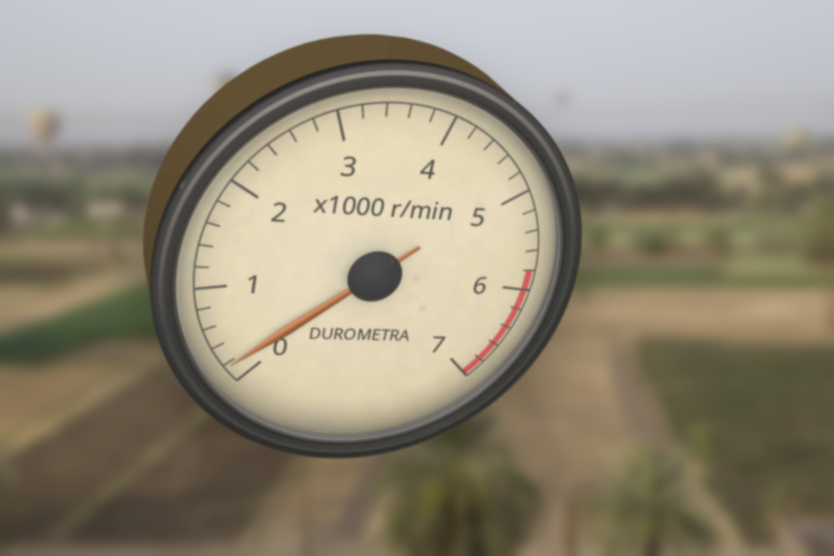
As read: value=200 unit=rpm
